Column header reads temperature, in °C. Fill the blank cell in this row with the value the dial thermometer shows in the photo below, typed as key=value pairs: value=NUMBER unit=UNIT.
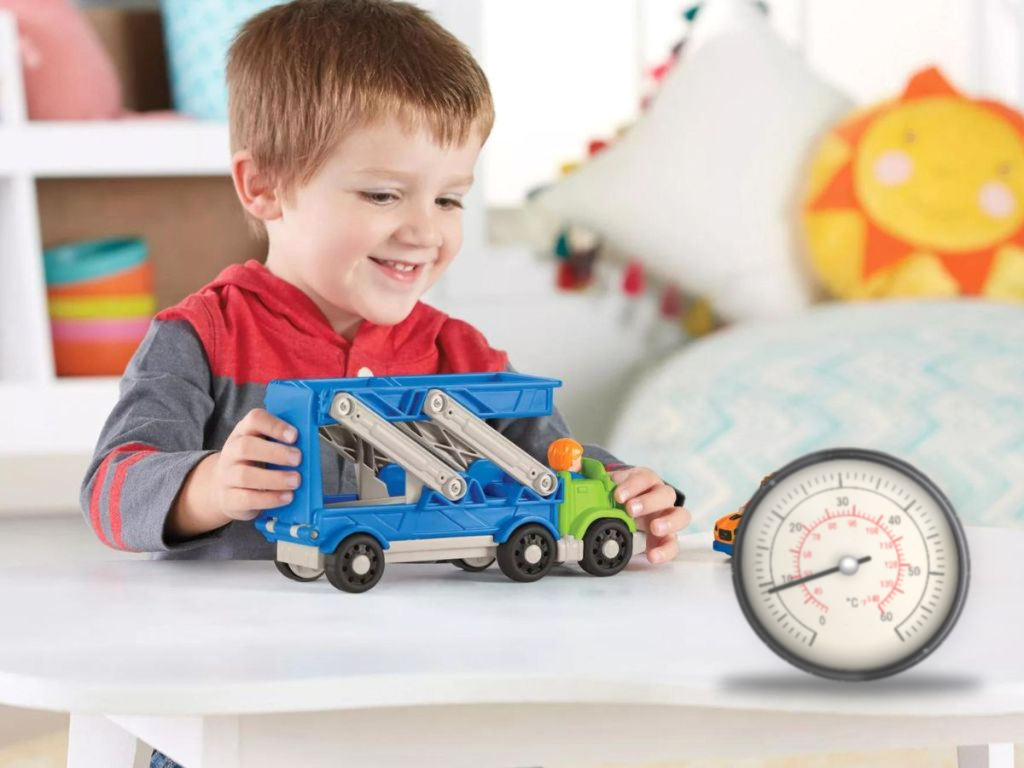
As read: value=9 unit=°C
